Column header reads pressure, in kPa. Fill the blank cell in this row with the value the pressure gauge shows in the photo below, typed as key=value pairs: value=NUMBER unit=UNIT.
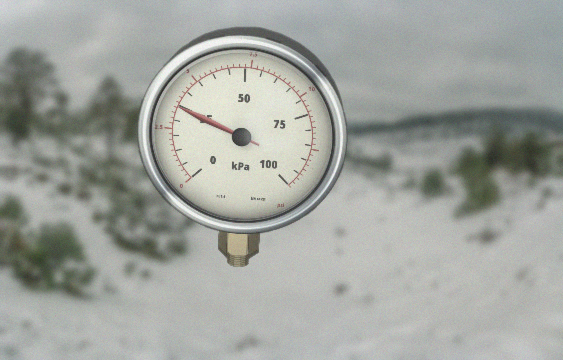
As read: value=25 unit=kPa
